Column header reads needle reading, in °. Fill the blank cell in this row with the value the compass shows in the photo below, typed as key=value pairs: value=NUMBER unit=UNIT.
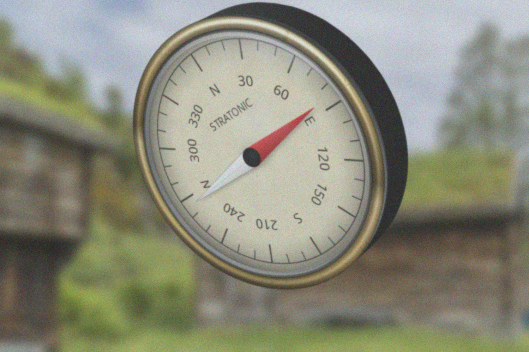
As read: value=85 unit=°
